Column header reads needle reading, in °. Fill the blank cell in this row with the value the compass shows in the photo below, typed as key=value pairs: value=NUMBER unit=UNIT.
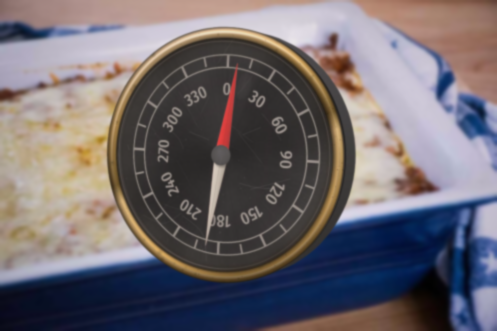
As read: value=7.5 unit=°
